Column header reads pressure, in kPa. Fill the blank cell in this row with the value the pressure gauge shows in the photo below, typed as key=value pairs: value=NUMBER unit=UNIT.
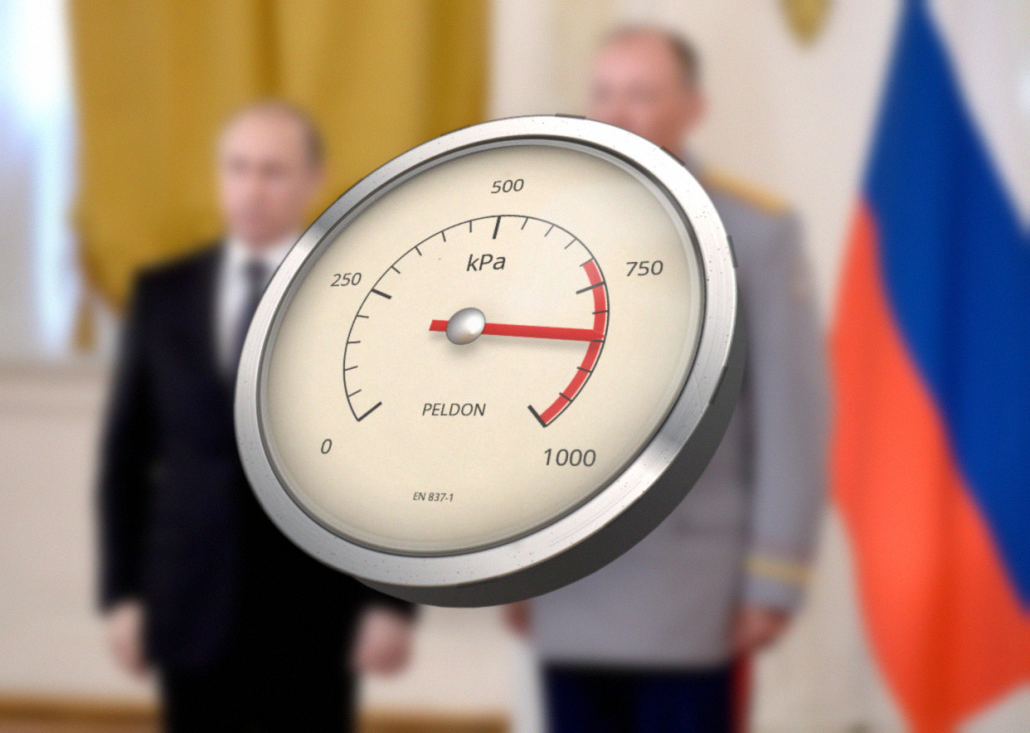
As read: value=850 unit=kPa
